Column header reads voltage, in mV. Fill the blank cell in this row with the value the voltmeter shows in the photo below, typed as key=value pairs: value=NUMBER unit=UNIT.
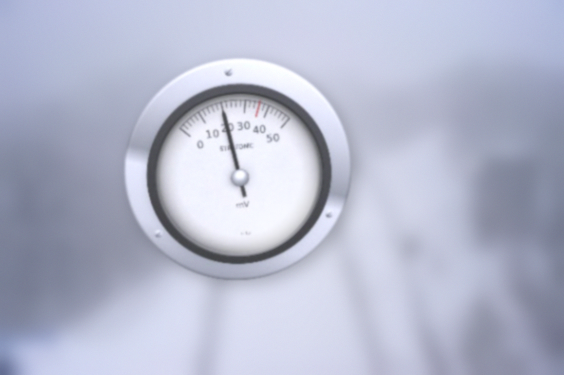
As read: value=20 unit=mV
